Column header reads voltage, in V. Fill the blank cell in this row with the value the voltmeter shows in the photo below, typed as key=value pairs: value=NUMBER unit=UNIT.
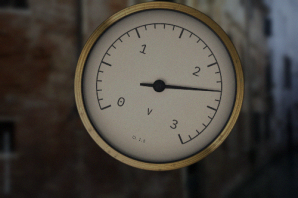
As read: value=2.3 unit=V
